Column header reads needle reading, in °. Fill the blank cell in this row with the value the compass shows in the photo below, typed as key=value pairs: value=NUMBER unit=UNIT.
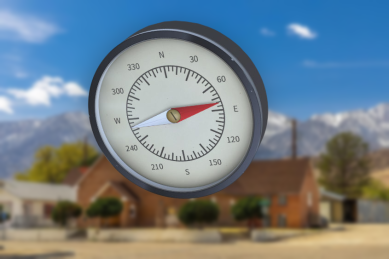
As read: value=80 unit=°
